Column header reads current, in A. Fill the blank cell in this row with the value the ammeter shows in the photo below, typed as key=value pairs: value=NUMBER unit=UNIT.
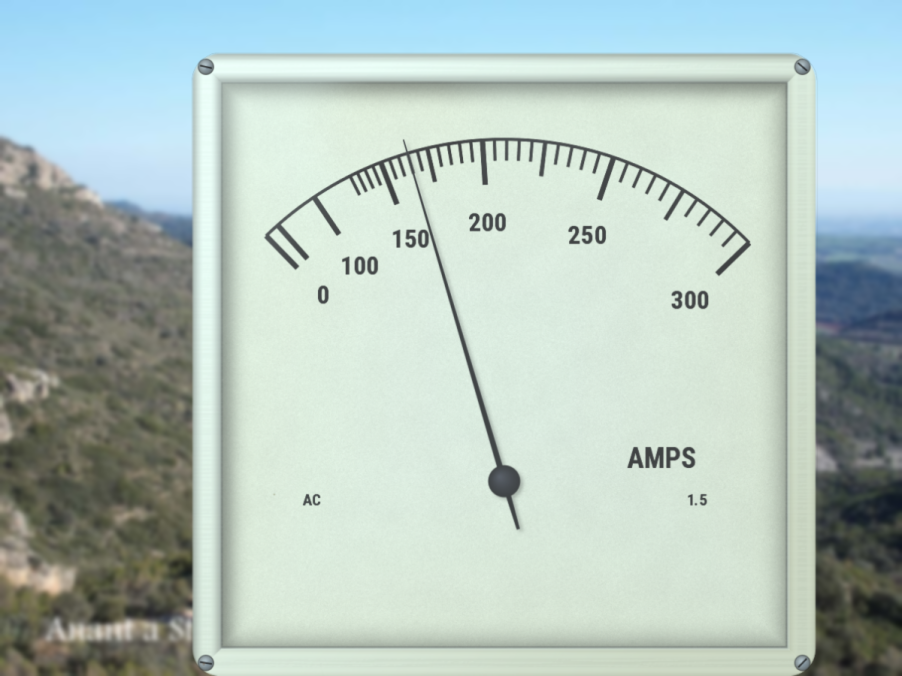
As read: value=165 unit=A
